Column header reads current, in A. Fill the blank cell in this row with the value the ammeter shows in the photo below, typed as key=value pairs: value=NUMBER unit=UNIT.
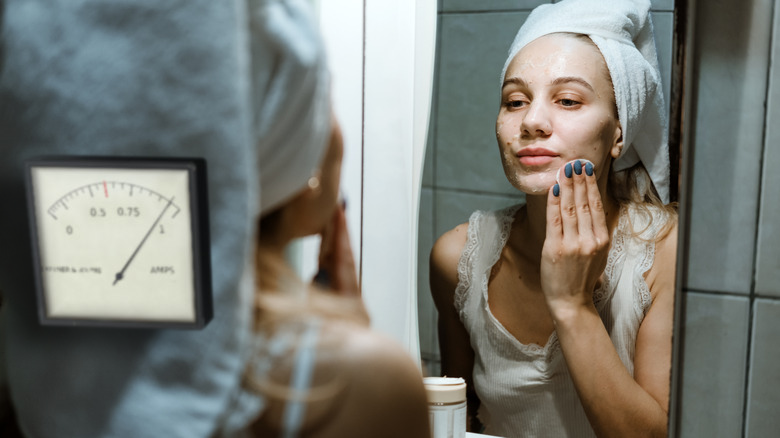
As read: value=0.95 unit=A
